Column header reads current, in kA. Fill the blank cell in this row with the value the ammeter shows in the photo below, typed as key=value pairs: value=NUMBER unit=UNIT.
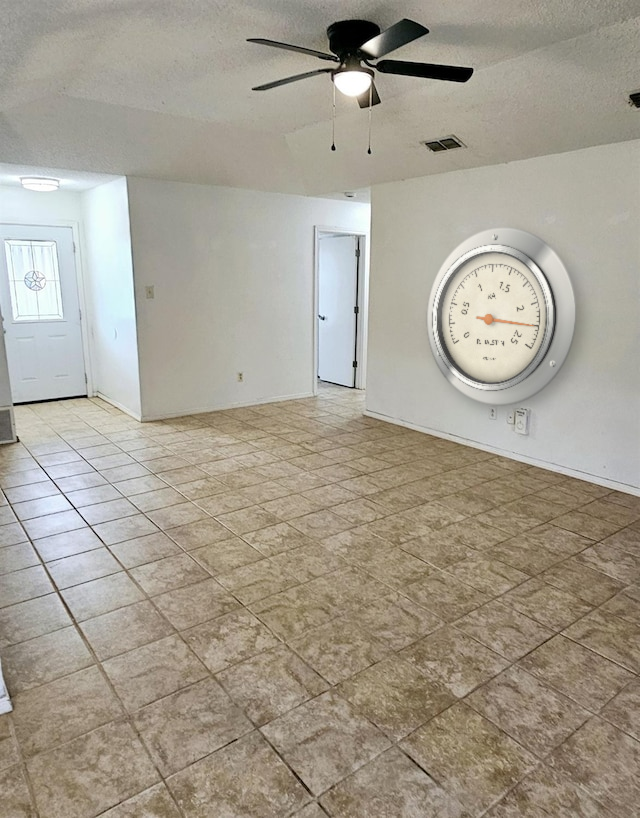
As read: value=2.25 unit=kA
